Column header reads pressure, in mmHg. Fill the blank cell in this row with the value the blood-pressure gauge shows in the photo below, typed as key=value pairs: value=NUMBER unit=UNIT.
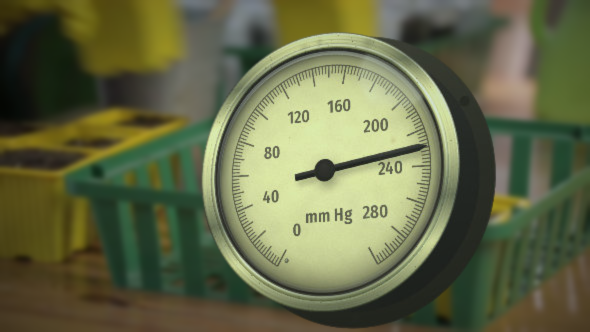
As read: value=230 unit=mmHg
